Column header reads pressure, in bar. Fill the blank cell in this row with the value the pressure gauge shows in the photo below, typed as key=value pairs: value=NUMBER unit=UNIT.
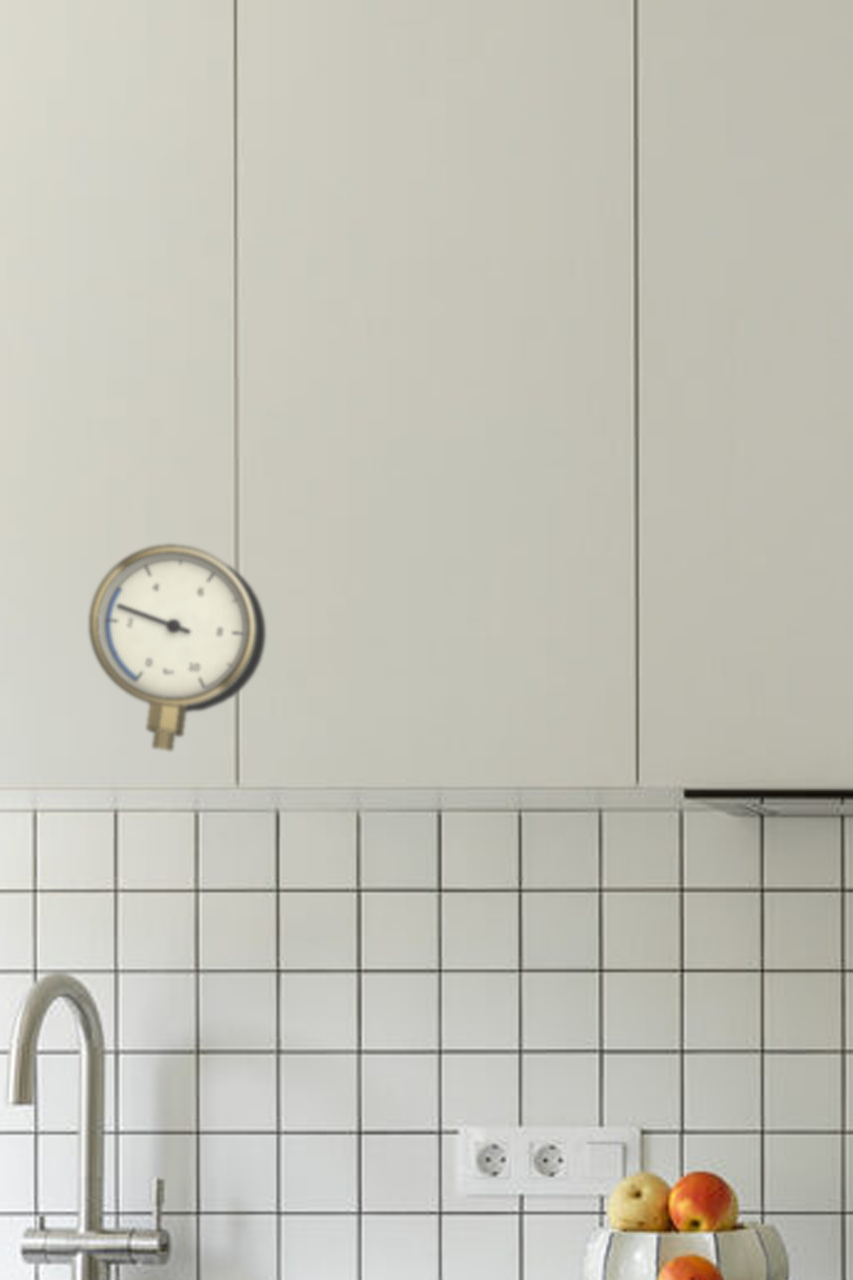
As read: value=2.5 unit=bar
